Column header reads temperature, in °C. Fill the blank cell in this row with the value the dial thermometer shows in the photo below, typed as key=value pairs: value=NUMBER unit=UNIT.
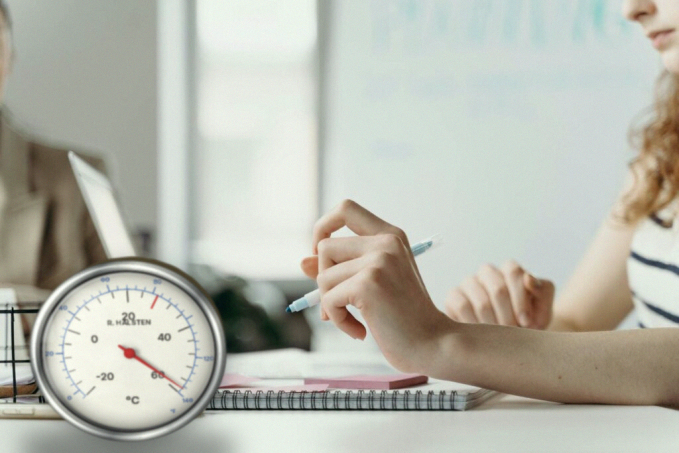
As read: value=58 unit=°C
